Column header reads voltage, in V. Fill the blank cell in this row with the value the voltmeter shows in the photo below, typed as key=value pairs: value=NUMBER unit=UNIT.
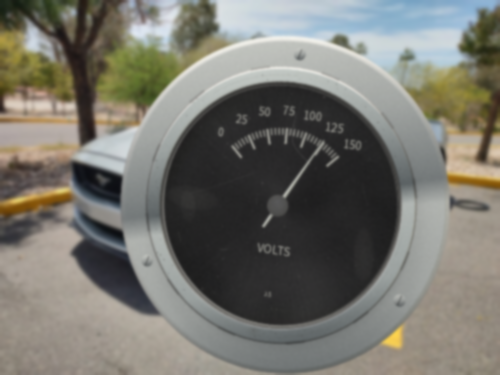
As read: value=125 unit=V
